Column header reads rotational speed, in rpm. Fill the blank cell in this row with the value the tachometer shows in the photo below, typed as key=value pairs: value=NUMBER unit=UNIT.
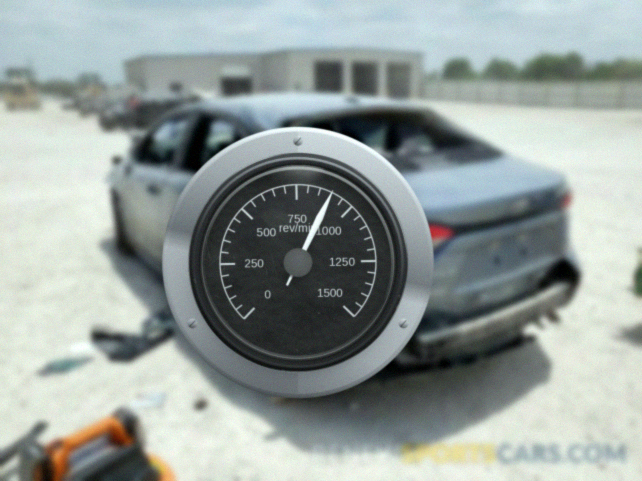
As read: value=900 unit=rpm
